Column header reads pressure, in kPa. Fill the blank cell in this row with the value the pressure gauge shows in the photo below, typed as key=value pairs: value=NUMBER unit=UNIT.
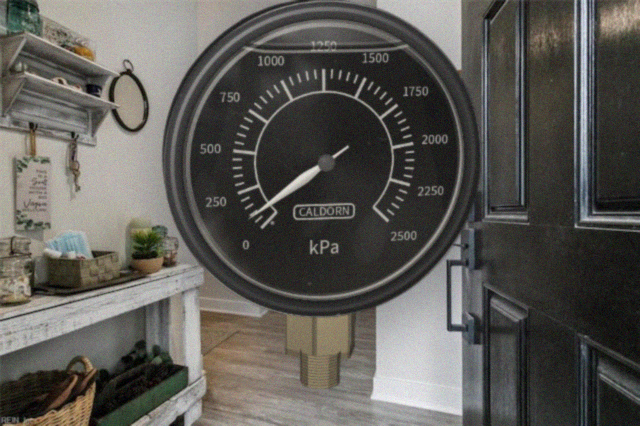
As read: value=100 unit=kPa
